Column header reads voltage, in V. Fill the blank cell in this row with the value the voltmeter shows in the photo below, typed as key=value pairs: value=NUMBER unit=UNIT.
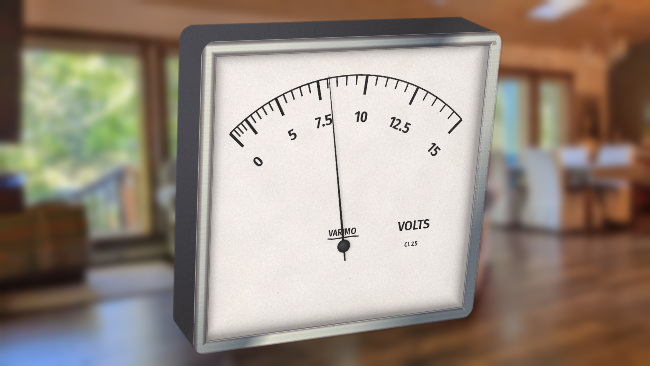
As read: value=8 unit=V
